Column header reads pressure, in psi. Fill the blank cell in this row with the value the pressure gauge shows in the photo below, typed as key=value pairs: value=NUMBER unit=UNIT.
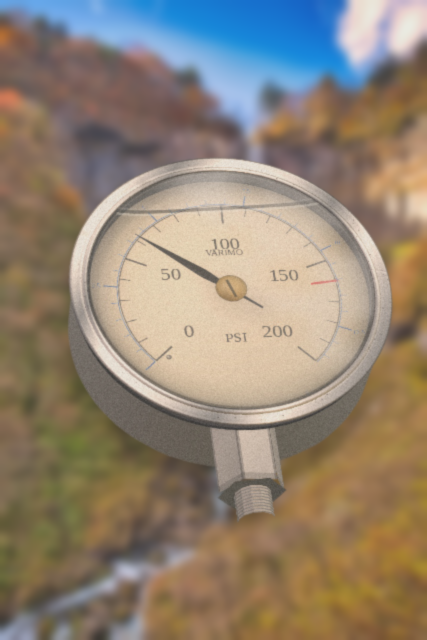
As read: value=60 unit=psi
